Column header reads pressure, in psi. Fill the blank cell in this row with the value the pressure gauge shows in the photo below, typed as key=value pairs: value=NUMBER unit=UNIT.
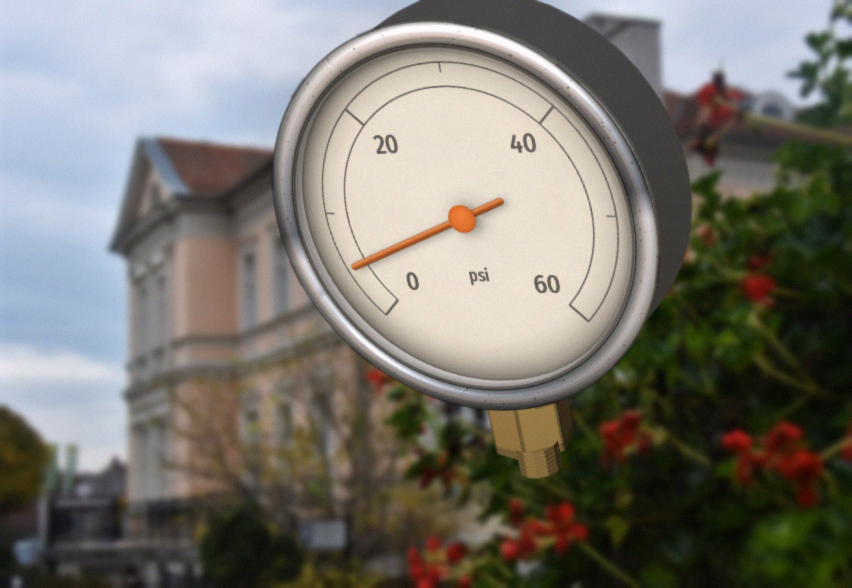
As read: value=5 unit=psi
